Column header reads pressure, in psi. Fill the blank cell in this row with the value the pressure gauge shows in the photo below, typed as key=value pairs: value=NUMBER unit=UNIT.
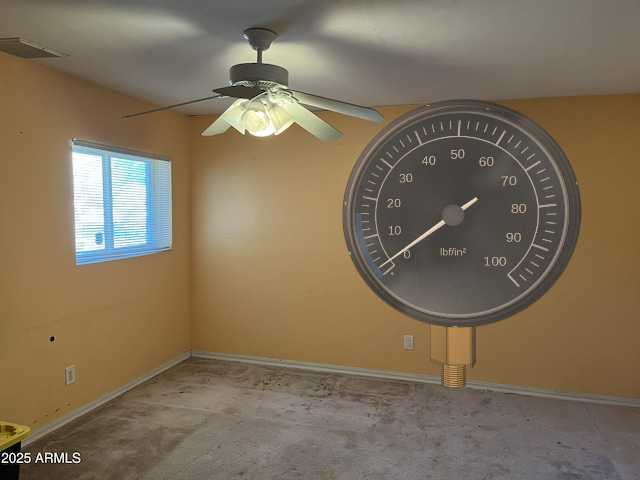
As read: value=2 unit=psi
